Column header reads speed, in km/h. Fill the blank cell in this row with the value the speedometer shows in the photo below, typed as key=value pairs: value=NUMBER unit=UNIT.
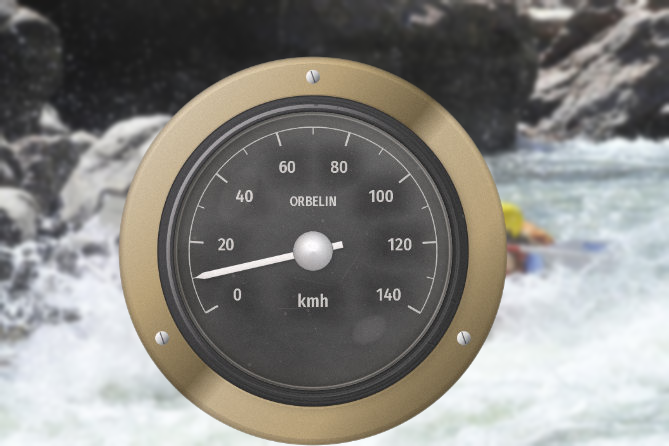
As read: value=10 unit=km/h
